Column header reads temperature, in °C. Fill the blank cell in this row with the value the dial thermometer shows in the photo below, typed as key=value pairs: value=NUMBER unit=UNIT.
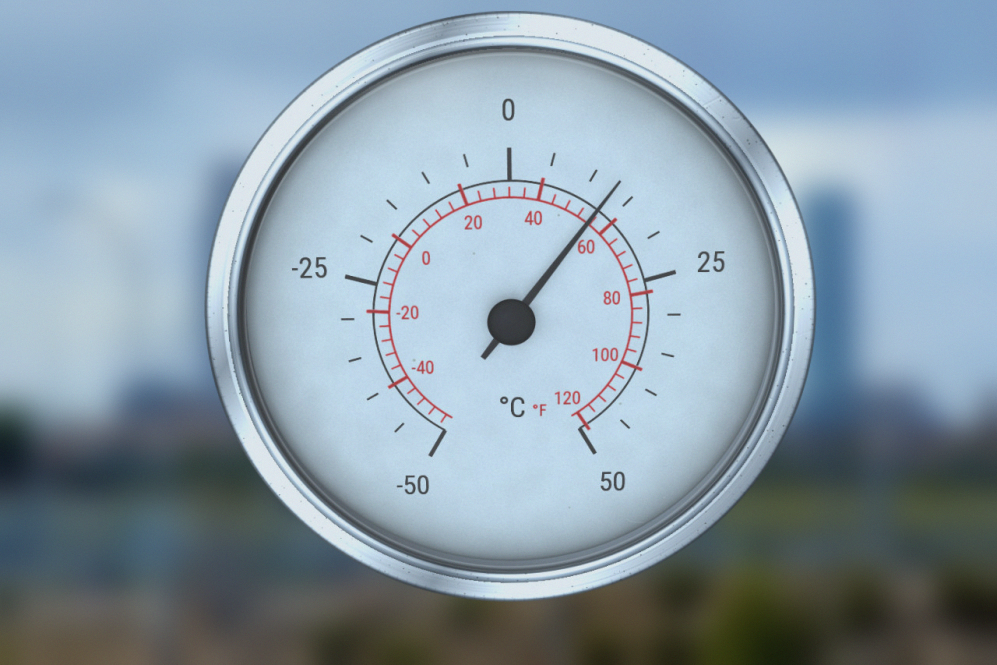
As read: value=12.5 unit=°C
